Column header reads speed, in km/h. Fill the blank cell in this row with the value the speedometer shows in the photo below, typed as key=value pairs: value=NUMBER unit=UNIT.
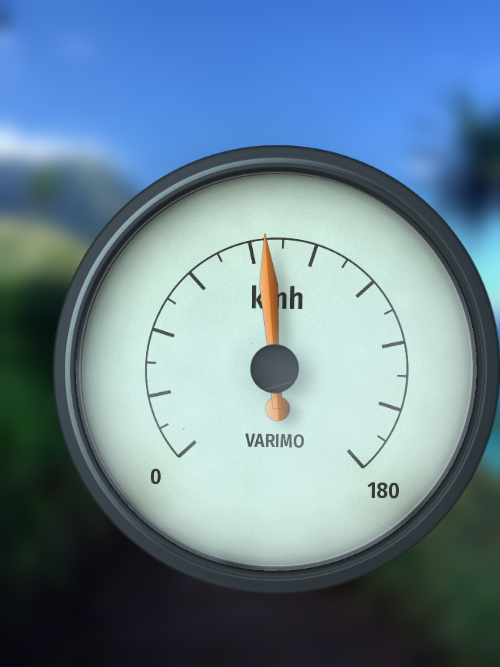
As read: value=85 unit=km/h
